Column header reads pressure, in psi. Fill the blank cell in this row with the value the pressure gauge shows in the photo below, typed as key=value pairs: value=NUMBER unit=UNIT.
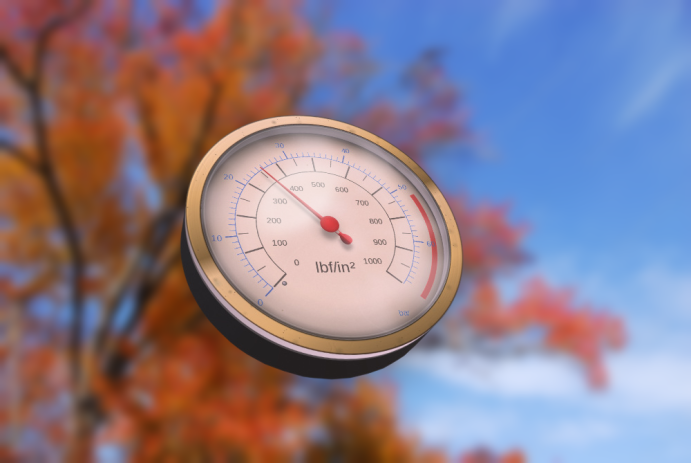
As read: value=350 unit=psi
